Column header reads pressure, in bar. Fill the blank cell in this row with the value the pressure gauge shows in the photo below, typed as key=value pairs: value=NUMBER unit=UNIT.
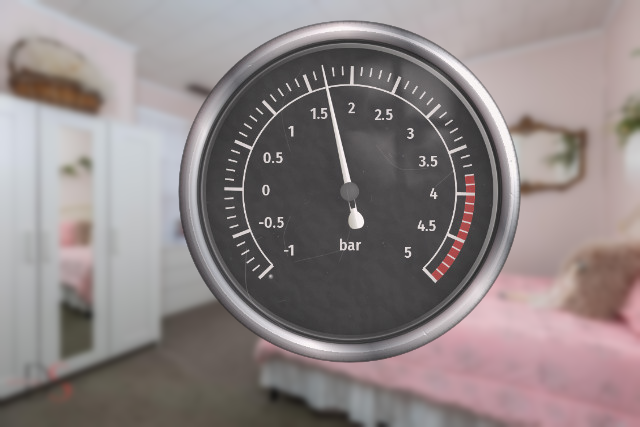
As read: value=1.7 unit=bar
